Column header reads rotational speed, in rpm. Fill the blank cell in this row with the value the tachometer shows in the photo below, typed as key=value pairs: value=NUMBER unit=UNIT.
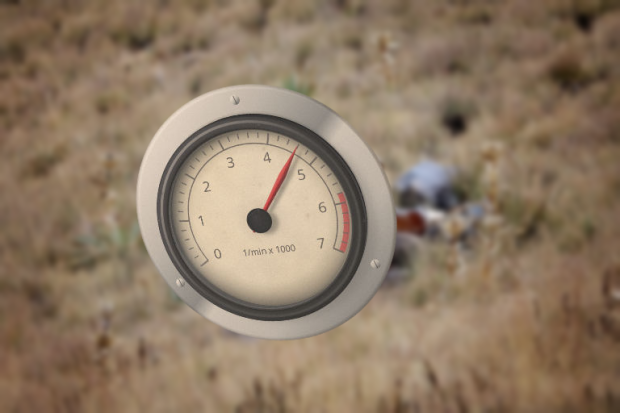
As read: value=4600 unit=rpm
